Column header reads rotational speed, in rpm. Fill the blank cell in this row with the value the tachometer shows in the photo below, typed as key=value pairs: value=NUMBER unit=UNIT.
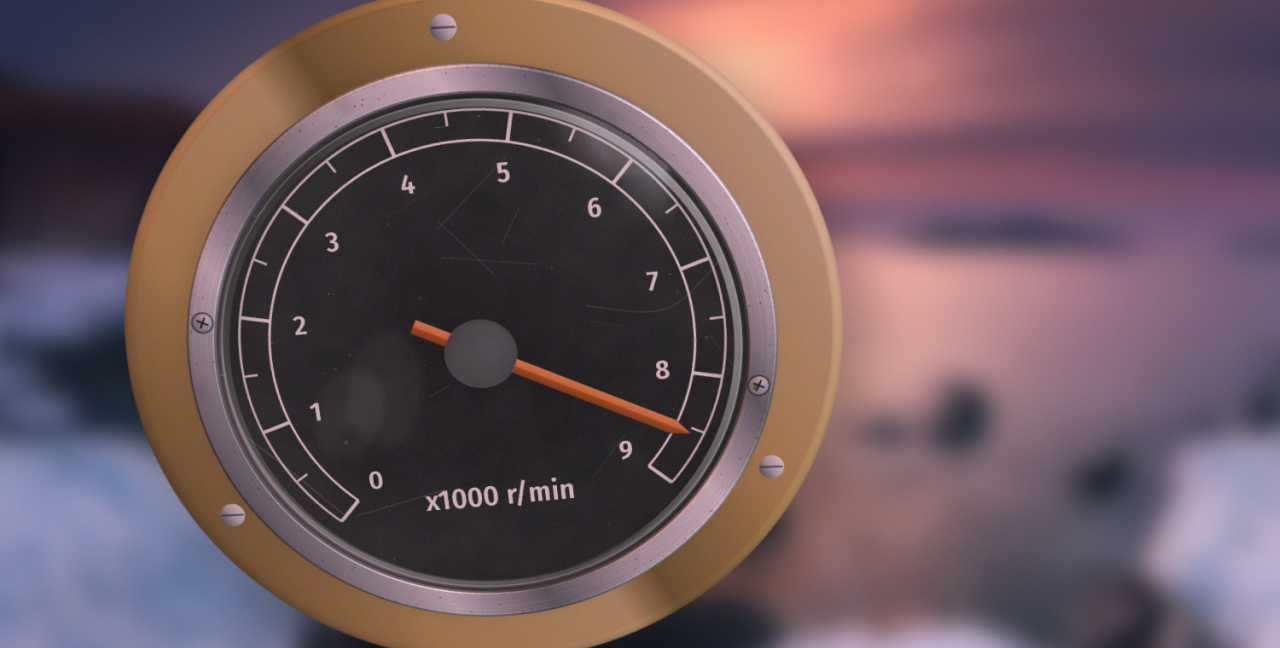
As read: value=8500 unit=rpm
